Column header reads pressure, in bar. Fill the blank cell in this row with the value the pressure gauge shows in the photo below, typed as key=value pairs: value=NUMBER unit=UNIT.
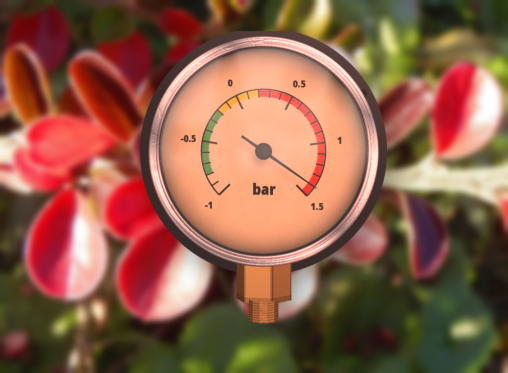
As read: value=1.4 unit=bar
